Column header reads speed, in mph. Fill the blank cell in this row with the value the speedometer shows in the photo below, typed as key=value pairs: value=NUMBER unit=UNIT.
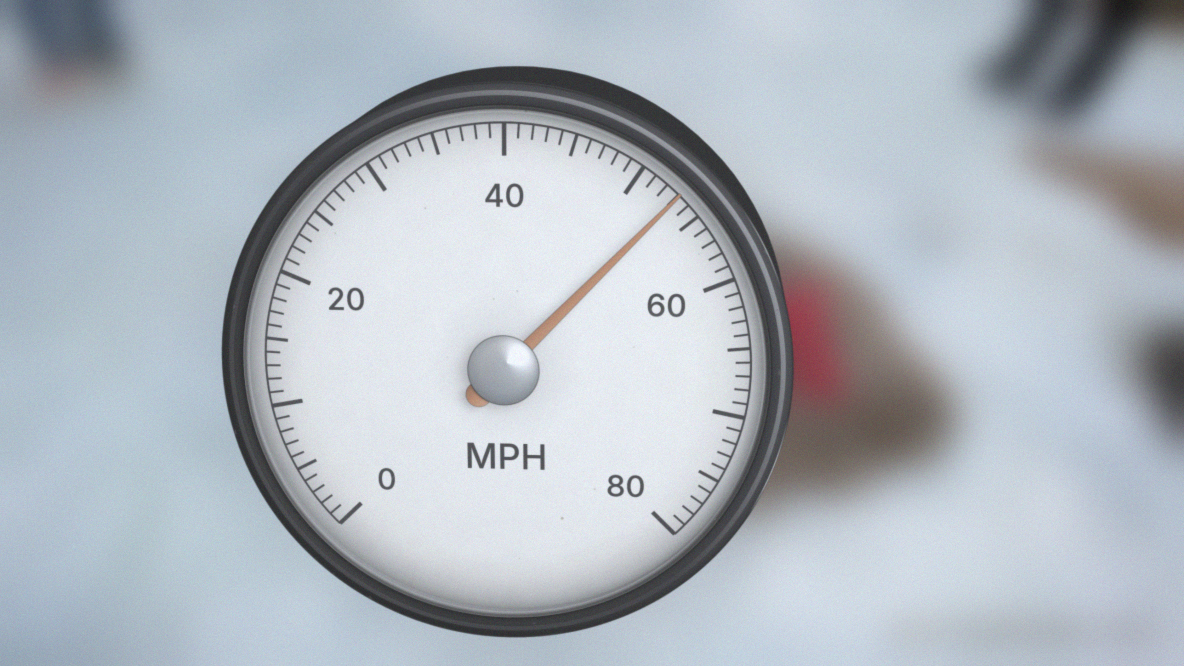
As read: value=53 unit=mph
